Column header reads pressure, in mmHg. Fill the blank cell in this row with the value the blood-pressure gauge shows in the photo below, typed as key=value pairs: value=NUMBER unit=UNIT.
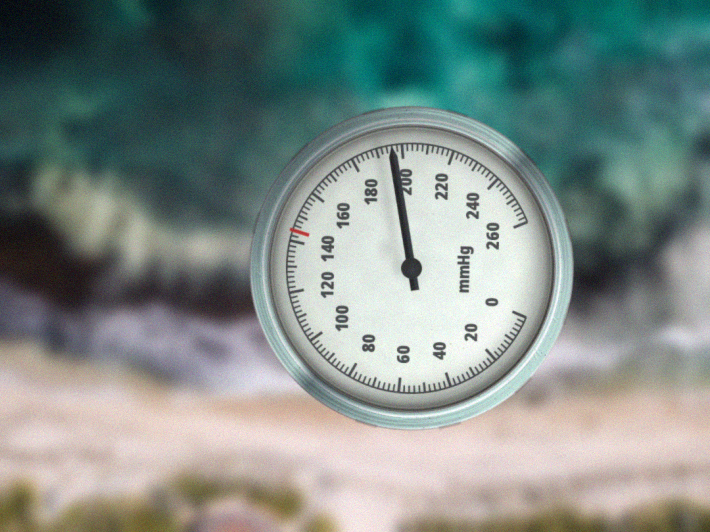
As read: value=196 unit=mmHg
